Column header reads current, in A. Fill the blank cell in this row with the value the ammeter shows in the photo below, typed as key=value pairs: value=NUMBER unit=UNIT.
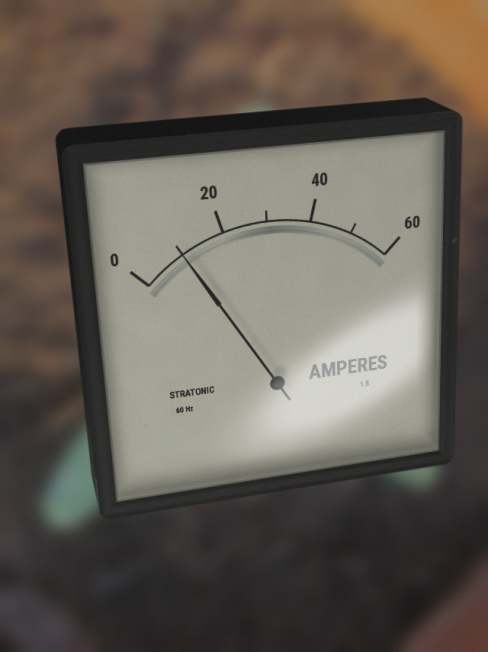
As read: value=10 unit=A
